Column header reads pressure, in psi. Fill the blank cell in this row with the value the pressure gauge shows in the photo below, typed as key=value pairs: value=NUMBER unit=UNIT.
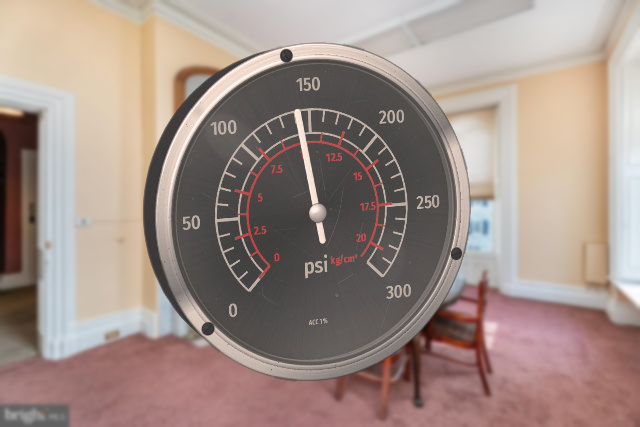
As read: value=140 unit=psi
